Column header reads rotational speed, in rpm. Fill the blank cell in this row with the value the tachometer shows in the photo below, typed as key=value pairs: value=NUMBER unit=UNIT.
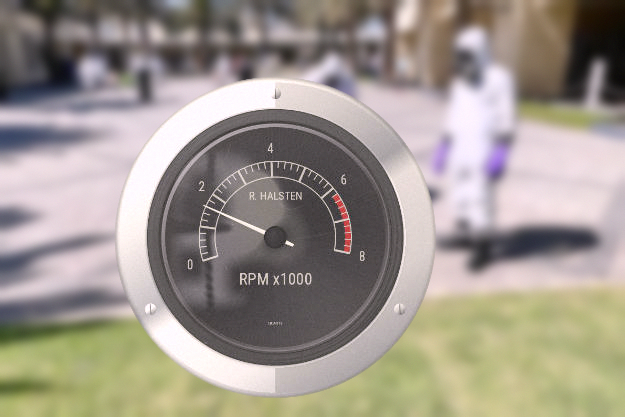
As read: value=1600 unit=rpm
